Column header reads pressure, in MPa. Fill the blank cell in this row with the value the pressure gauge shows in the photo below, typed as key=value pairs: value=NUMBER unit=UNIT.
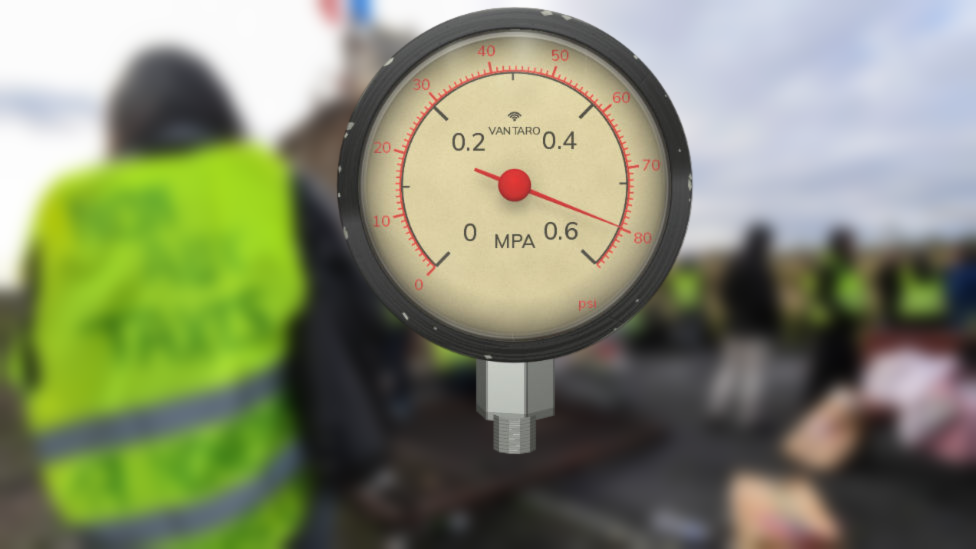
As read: value=0.55 unit=MPa
